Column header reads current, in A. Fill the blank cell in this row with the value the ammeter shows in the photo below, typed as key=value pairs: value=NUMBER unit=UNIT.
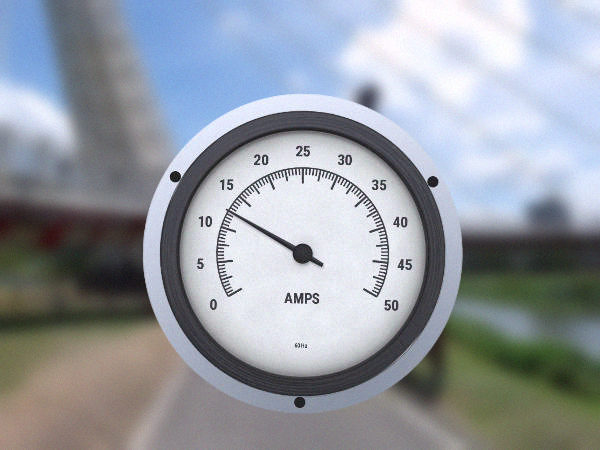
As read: value=12.5 unit=A
